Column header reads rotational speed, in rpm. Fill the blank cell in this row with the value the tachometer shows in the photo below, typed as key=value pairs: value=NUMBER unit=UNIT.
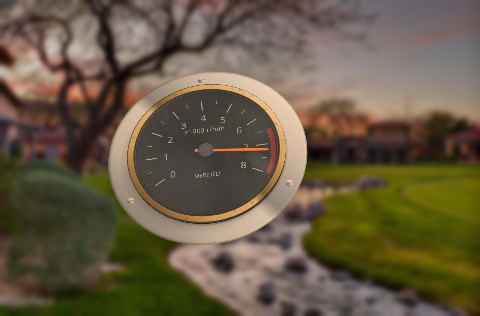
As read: value=7250 unit=rpm
